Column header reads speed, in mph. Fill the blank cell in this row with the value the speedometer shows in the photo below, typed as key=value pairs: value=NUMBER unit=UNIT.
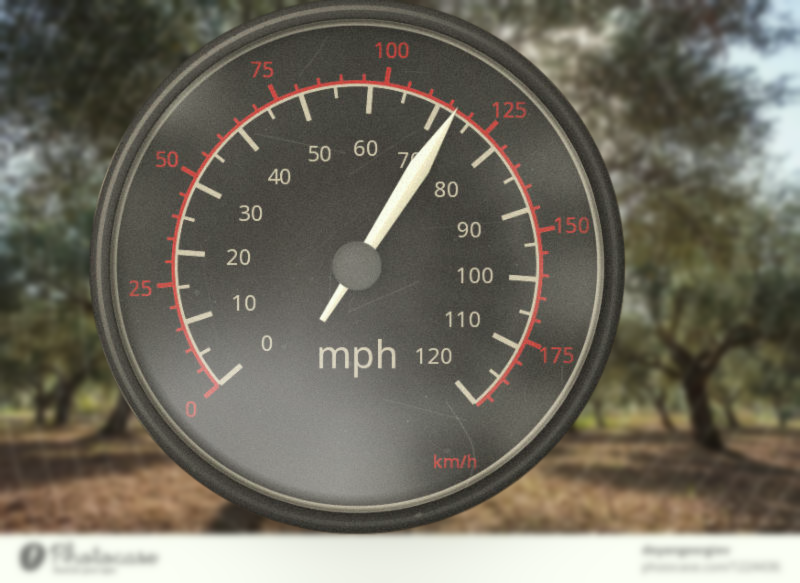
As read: value=72.5 unit=mph
